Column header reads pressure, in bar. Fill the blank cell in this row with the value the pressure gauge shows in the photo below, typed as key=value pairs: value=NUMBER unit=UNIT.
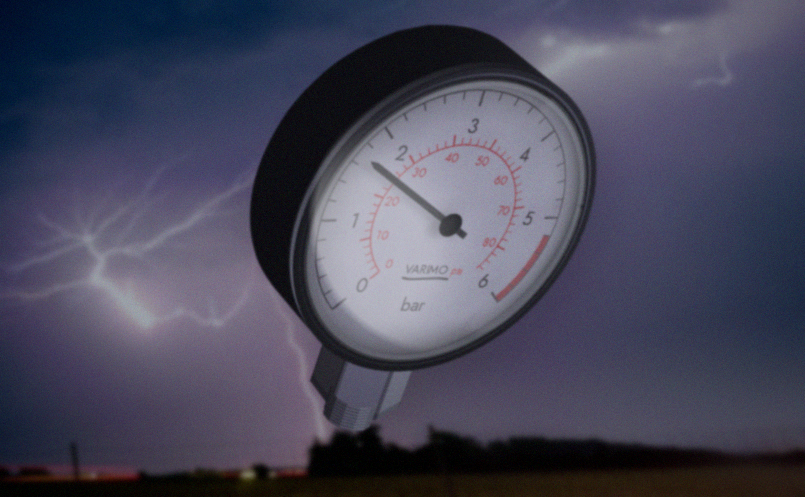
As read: value=1.7 unit=bar
